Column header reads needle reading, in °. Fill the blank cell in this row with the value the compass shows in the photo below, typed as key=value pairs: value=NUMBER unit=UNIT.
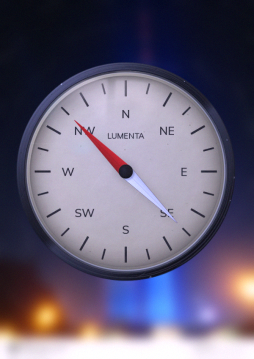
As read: value=315 unit=°
